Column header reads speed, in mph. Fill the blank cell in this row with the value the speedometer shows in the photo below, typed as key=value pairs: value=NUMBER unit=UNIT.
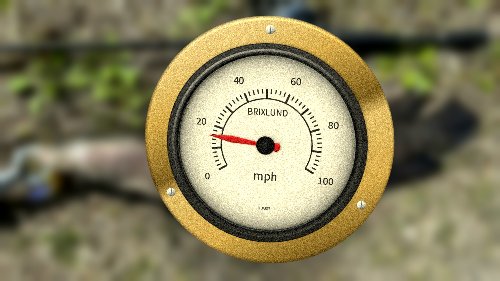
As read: value=16 unit=mph
